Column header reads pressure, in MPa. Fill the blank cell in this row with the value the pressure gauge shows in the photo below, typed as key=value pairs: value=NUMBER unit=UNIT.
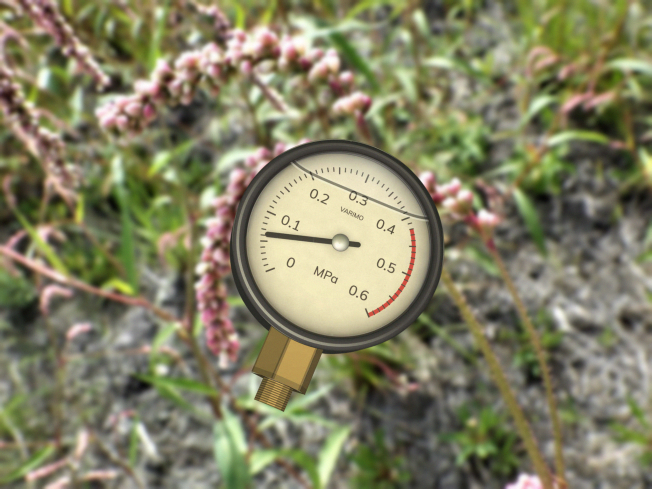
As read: value=0.06 unit=MPa
